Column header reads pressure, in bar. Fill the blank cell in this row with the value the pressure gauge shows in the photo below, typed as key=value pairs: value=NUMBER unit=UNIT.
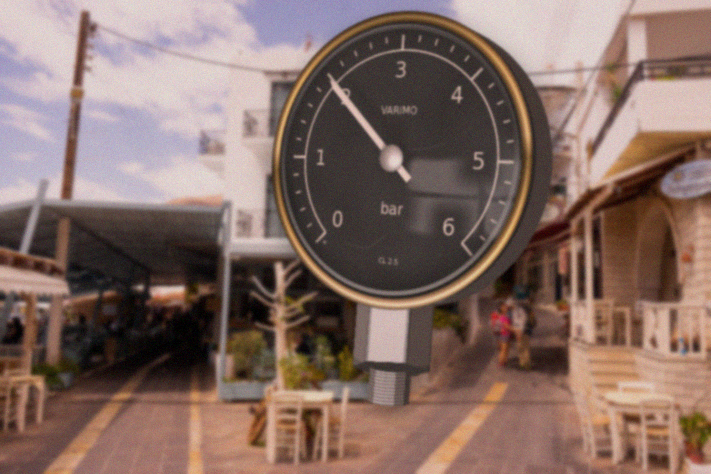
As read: value=2 unit=bar
